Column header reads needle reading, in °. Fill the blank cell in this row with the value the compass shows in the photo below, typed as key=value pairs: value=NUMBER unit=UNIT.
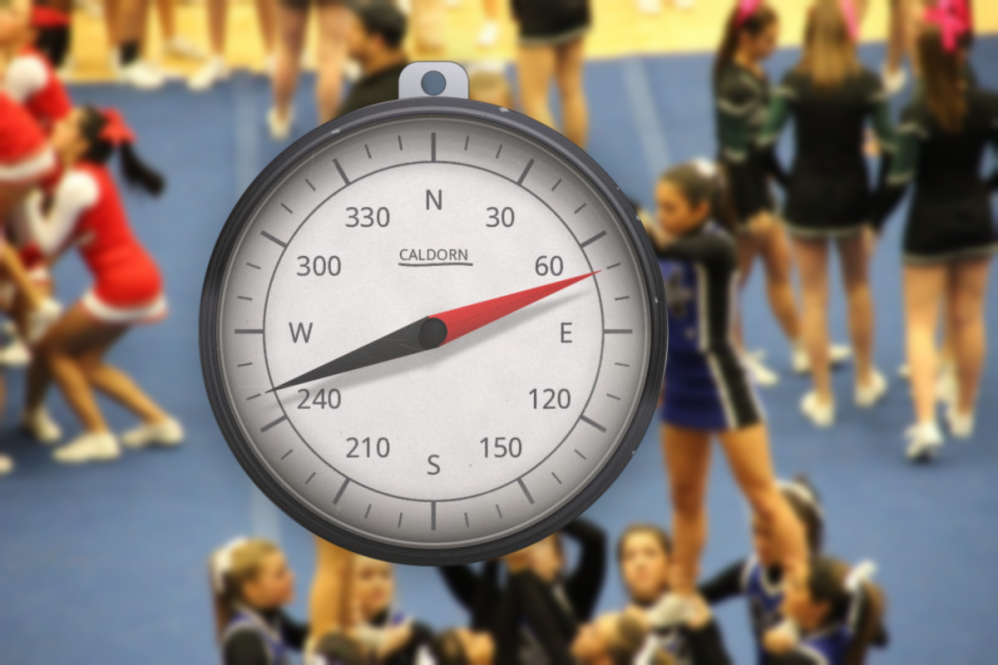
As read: value=70 unit=°
